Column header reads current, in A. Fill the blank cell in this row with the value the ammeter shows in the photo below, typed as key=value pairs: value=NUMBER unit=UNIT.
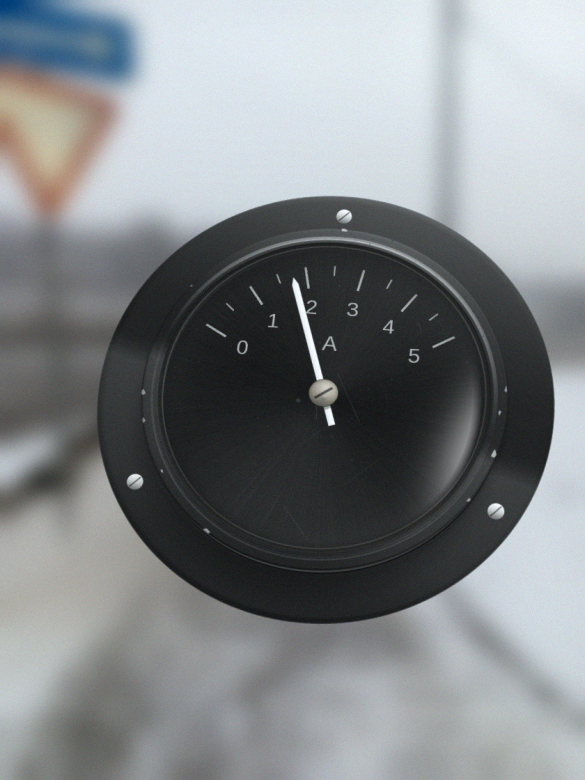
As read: value=1.75 unit=A
